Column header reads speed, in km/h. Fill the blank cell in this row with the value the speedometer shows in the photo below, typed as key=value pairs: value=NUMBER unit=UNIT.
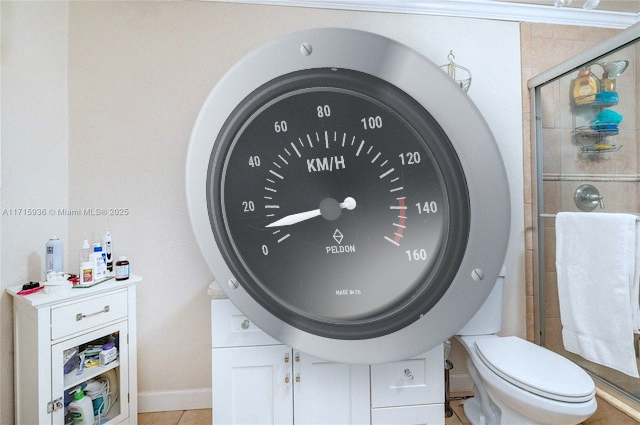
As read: value=10 unit=km/h
